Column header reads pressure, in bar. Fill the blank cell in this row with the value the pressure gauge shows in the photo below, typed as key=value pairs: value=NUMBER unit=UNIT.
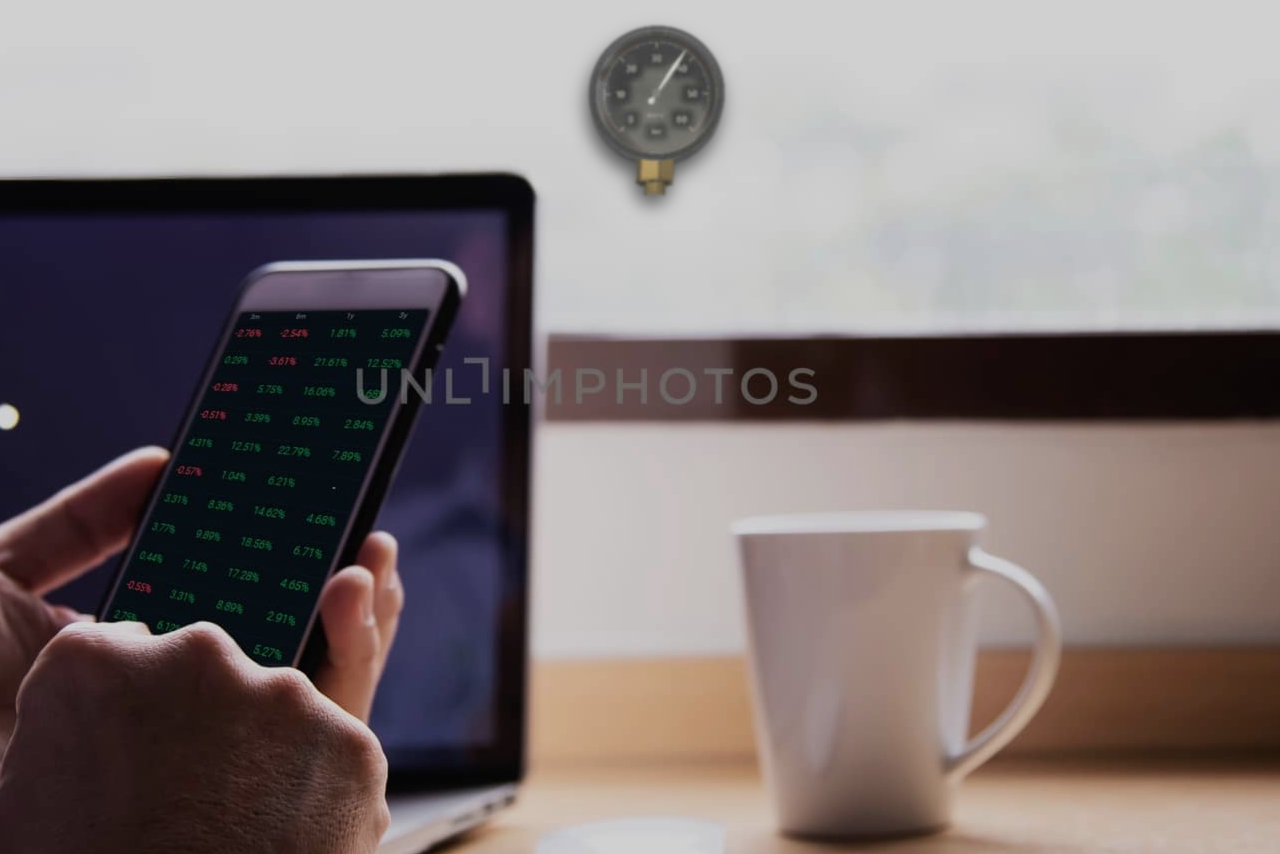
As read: value=37.5 unit=bar
